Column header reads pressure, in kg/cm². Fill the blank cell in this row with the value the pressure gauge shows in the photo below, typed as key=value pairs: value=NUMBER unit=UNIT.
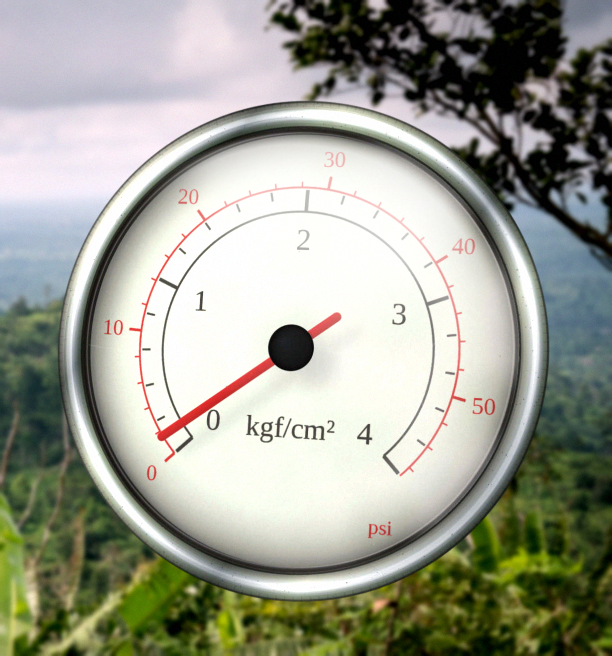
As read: value=0.1 unit=kg/cm²
